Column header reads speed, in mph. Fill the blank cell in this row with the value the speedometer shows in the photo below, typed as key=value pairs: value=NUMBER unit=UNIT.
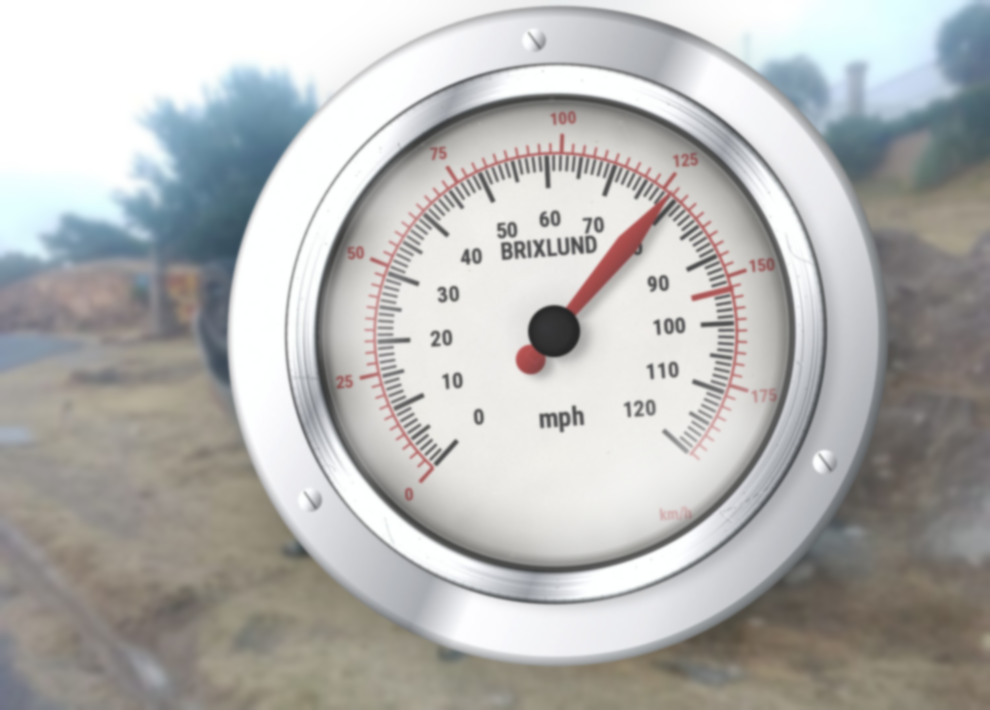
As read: value=79 unit=mph
